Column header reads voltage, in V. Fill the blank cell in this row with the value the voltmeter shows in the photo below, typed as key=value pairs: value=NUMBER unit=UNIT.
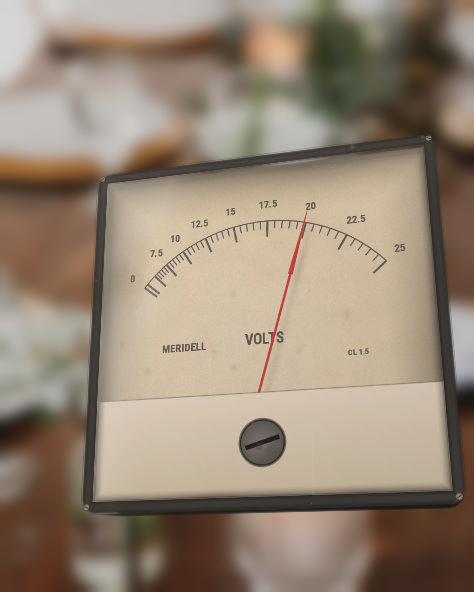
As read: value=20 unit=V
